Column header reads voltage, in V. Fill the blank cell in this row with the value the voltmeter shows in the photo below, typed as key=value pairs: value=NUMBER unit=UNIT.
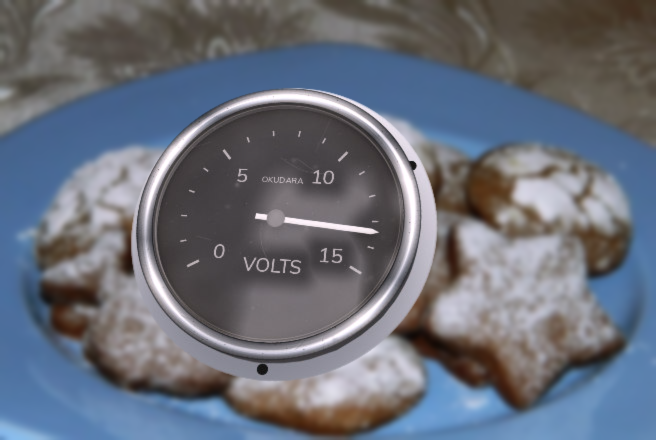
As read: value=13.5 unit=V
